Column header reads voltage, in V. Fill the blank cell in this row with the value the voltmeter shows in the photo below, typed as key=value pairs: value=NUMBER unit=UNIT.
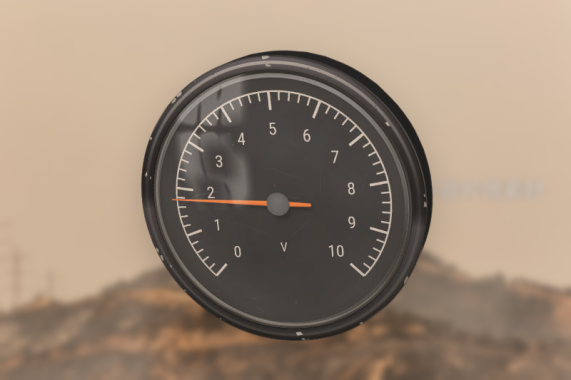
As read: value=1.8 unit=V
